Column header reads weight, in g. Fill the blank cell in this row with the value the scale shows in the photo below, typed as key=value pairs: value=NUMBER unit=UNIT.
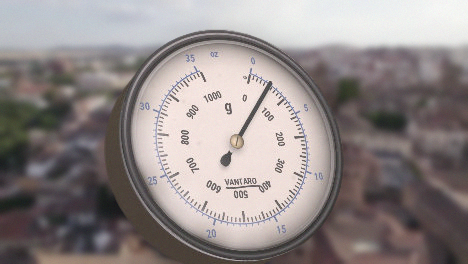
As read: value=50 unit=g
